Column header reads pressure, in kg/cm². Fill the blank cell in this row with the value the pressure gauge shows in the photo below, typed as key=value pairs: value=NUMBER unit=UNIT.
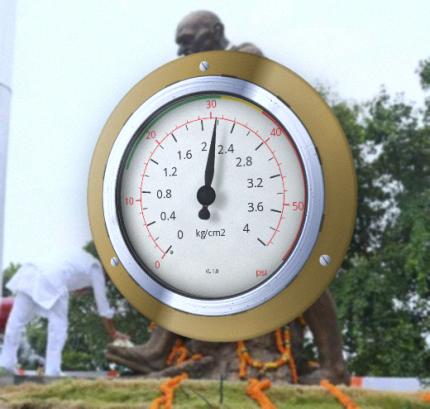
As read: value=2.2 unit=kg/cm²
